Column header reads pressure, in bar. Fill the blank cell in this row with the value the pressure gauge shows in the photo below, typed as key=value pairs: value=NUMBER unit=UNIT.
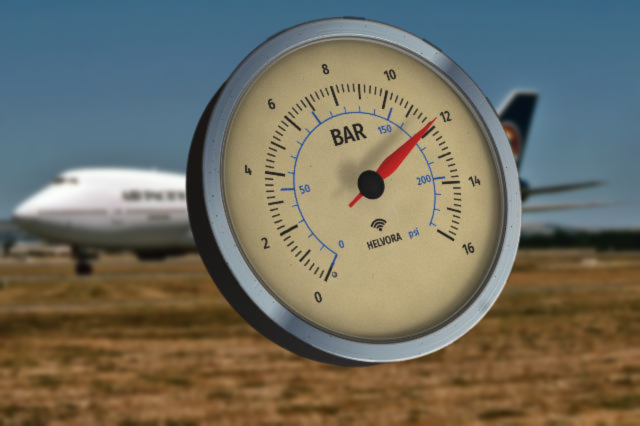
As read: value=11.8 unit=bar
